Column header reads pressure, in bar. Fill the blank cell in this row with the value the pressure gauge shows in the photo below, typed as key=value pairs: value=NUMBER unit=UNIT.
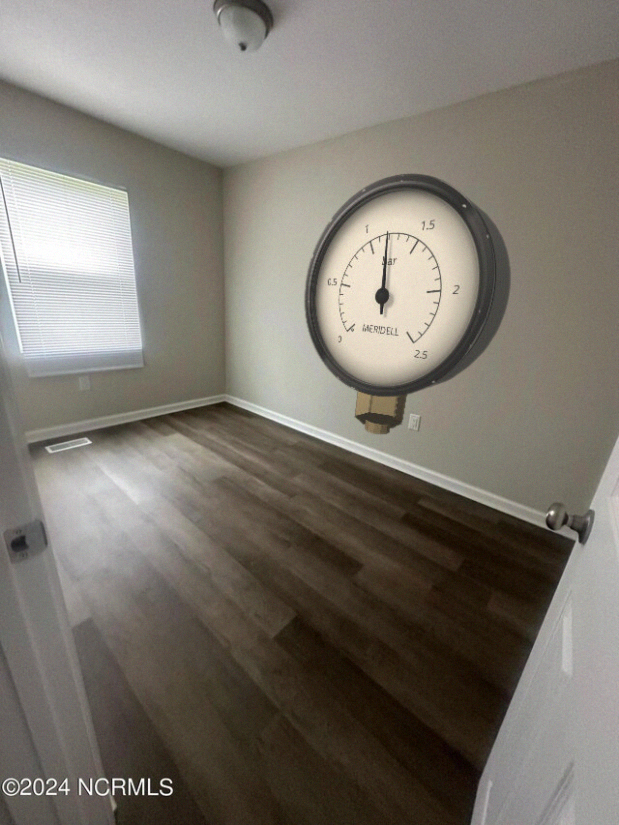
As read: value=1.2 unit=bar
